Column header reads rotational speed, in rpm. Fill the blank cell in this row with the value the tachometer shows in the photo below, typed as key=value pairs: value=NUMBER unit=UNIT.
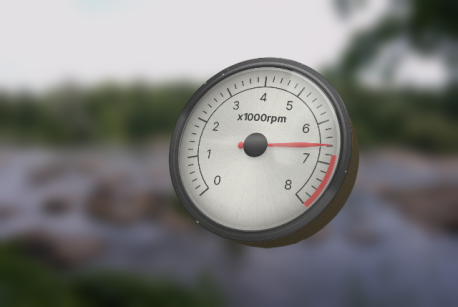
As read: value=6600 unit=rpm
